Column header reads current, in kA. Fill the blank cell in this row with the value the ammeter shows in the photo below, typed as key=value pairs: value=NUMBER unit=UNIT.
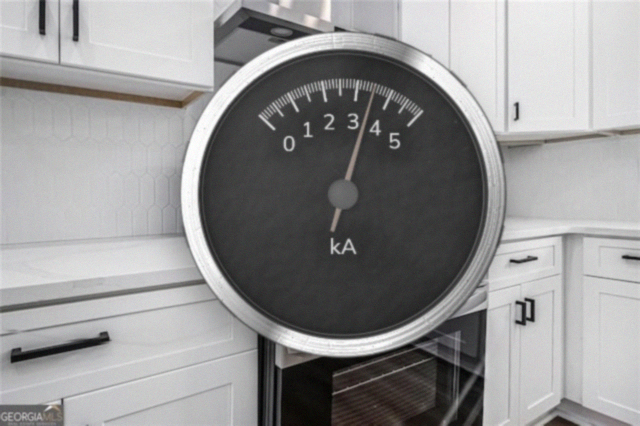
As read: value=3.5 unit=kA
